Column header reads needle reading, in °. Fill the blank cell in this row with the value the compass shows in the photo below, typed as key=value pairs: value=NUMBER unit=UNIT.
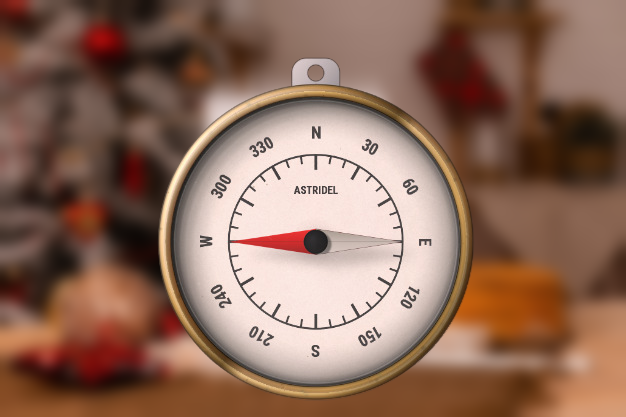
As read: value=270 unit=°
